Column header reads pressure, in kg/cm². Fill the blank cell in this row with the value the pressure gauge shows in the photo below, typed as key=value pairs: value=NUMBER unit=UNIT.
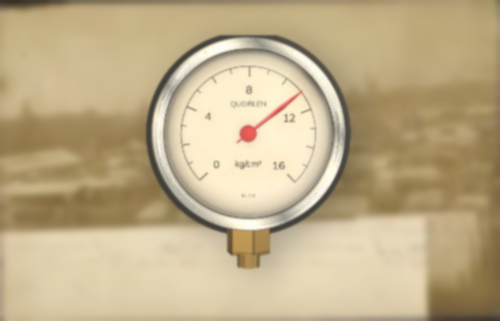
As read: value=11 unit=kg/cm²
